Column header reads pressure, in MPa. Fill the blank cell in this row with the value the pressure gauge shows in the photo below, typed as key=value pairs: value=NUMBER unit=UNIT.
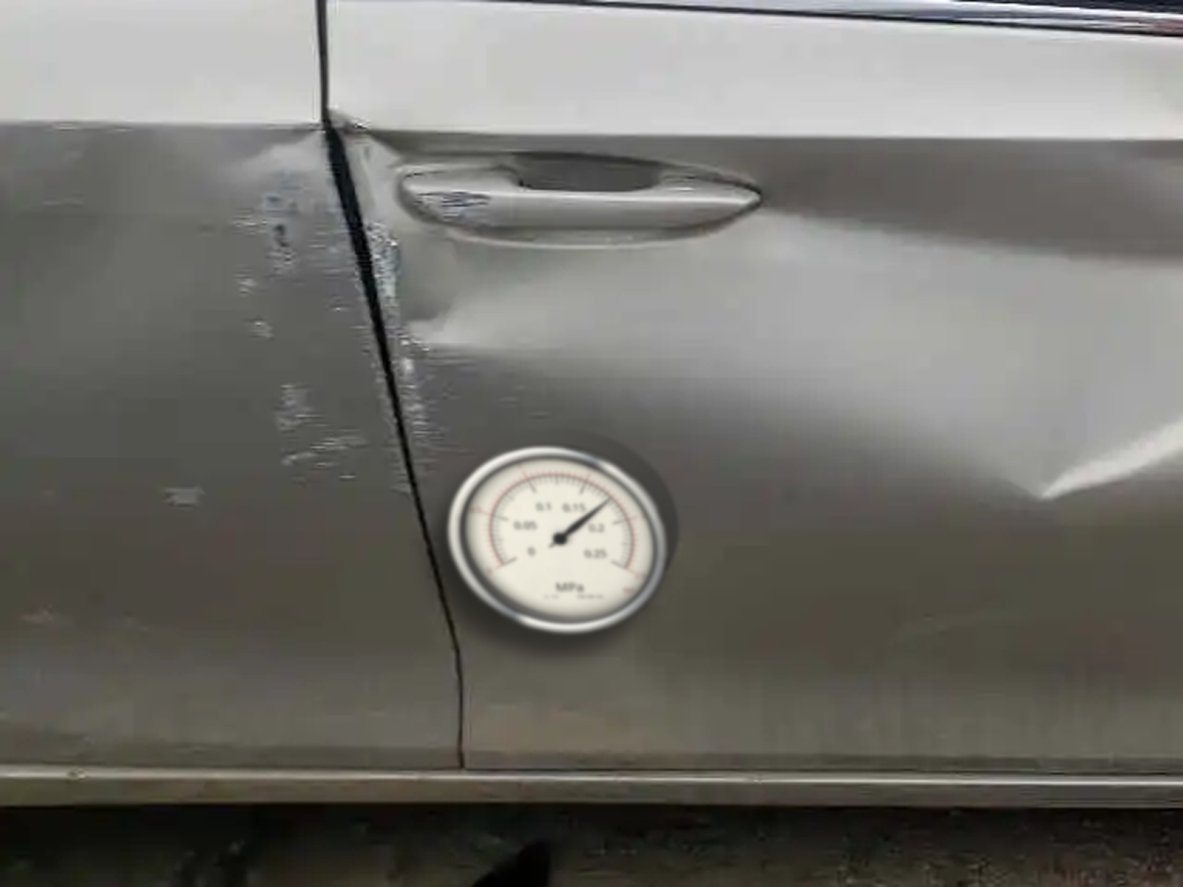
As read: value=0.175 unit=MPa
